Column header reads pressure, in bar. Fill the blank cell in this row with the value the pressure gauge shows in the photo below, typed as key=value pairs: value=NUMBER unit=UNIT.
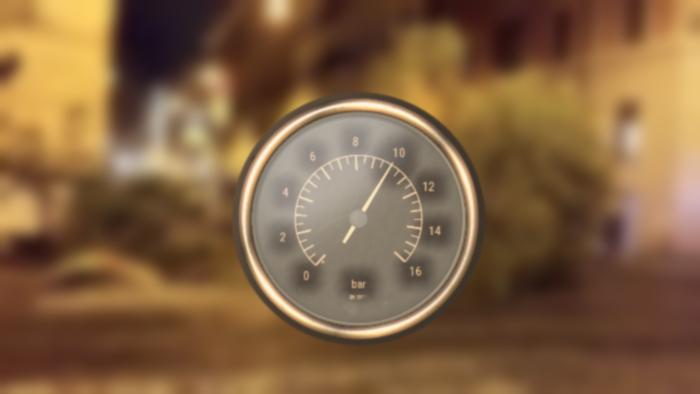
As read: value=10 unit=bar
